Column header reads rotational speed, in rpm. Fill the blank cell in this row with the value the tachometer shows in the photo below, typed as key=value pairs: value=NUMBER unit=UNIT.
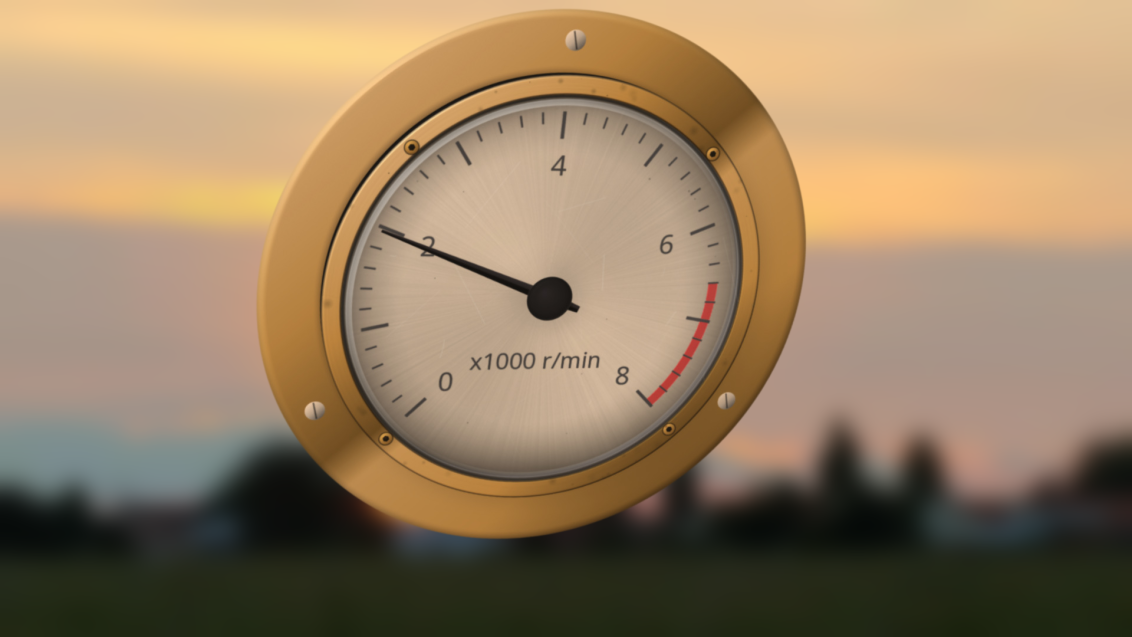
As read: value=2000 unit=rpm
